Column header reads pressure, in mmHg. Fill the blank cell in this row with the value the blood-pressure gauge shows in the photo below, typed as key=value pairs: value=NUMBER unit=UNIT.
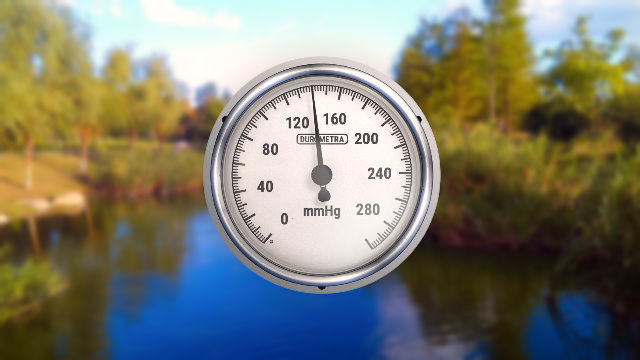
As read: value=140 unit=mmHg
